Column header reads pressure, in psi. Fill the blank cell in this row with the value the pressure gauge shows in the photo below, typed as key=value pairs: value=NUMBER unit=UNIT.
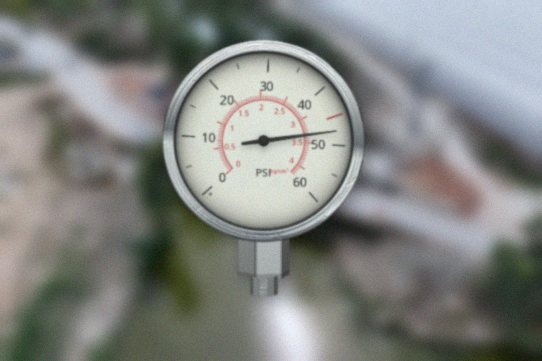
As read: value=47.5 unit=psi
